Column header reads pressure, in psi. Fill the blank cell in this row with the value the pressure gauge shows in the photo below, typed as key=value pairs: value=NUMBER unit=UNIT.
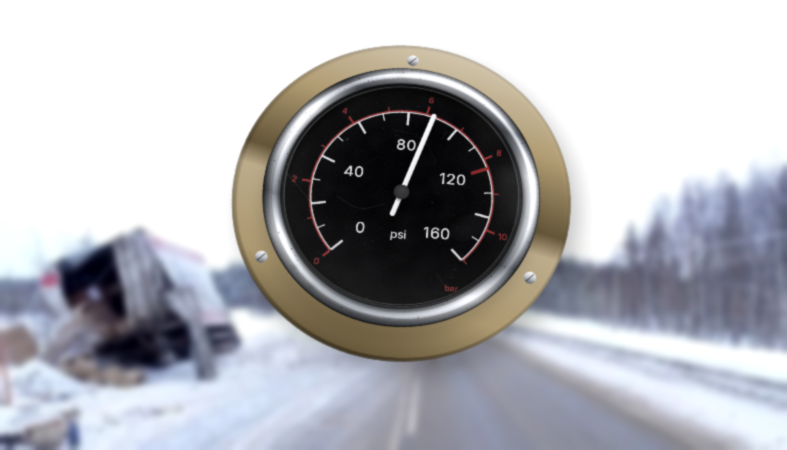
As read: value=90 unit=psi
